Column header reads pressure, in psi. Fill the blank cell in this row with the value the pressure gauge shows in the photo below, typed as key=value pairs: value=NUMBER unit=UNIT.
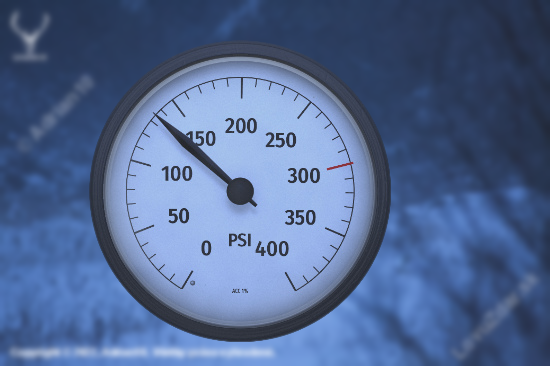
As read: value=135 unit=psi
